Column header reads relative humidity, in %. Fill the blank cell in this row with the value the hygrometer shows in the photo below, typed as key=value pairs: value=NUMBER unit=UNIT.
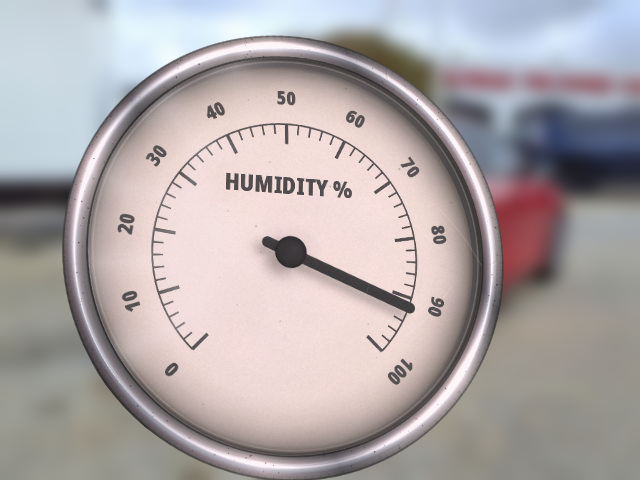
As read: value=92 unit=%
